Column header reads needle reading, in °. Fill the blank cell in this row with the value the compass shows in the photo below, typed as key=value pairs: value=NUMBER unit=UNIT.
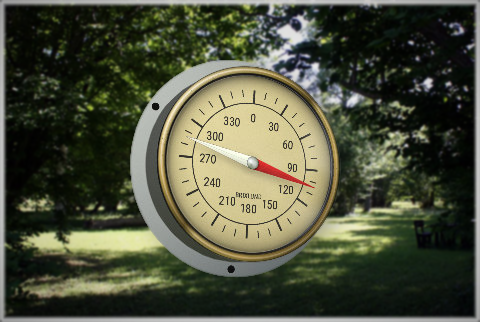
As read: value=105 unit=°
